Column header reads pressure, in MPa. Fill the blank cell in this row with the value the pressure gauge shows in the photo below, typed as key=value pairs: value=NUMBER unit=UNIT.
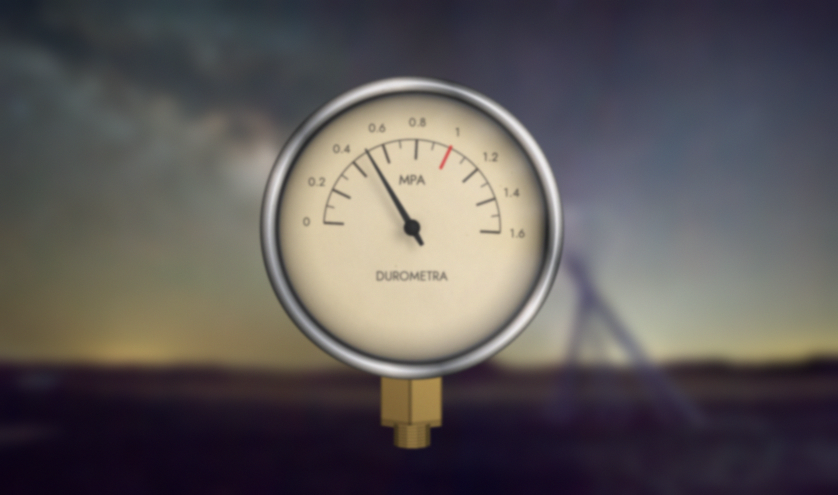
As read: value=0.5 unit=MPa
